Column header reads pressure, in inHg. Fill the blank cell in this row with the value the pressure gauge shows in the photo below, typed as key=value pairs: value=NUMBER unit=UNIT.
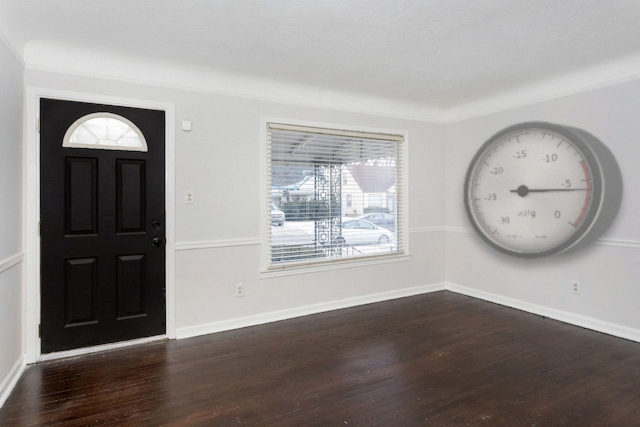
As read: value=-4 unit=inHg
